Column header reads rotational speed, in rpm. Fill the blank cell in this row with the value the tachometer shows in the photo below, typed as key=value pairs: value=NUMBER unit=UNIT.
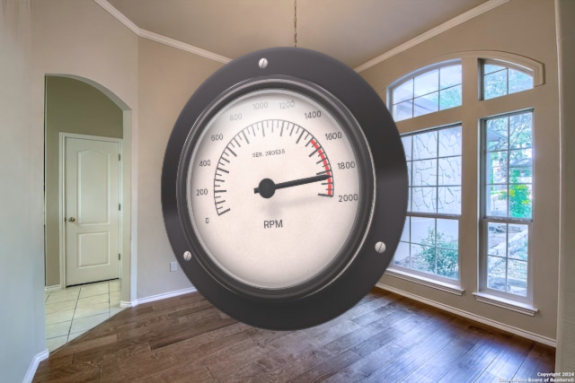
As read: value=1850 unit=rpm
